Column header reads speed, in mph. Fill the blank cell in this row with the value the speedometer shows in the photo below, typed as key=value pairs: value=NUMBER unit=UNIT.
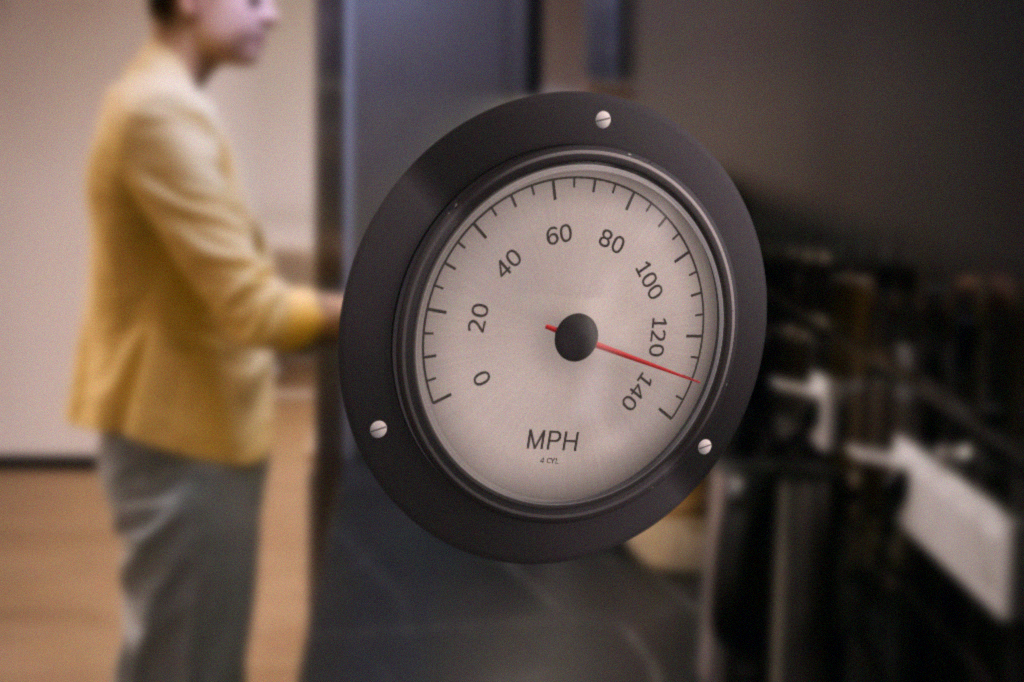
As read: value=130 unit=mph
